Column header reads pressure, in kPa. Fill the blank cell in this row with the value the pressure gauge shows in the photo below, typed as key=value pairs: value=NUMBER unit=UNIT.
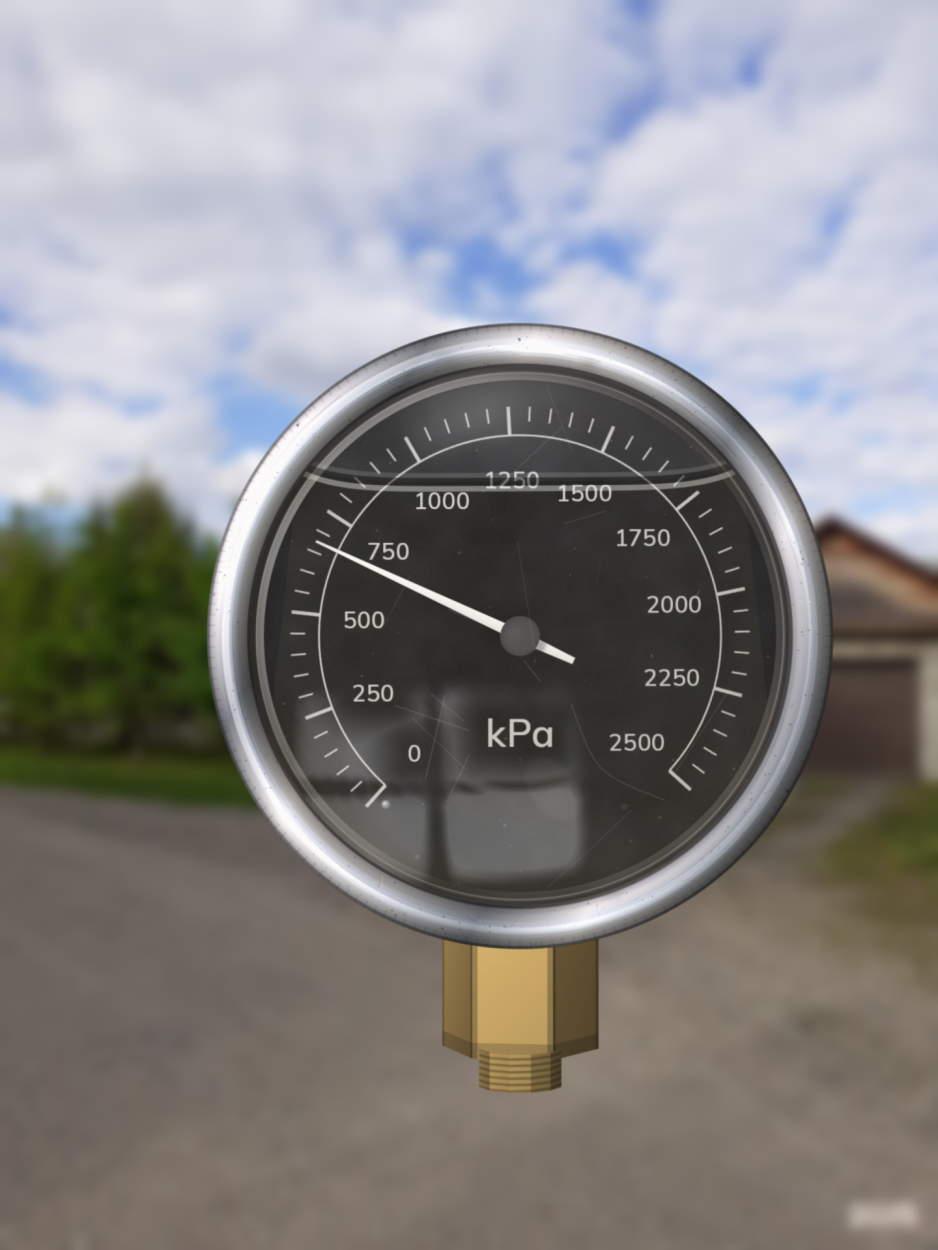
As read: value=675 unit=kPa
